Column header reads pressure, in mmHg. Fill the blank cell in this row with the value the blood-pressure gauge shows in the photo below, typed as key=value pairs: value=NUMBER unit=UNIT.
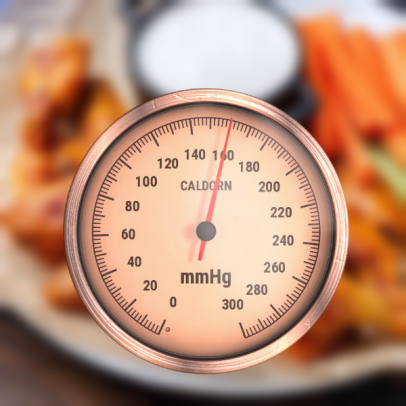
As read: value=160 unit=mmHg
